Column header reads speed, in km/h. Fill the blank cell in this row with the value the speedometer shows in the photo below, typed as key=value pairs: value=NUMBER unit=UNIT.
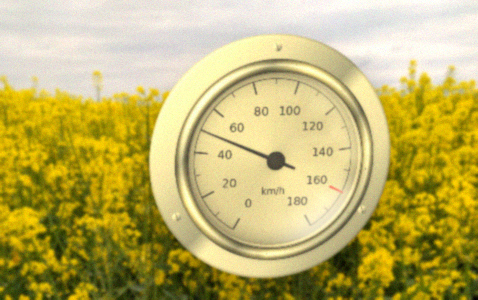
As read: value=50 unit=km/h
